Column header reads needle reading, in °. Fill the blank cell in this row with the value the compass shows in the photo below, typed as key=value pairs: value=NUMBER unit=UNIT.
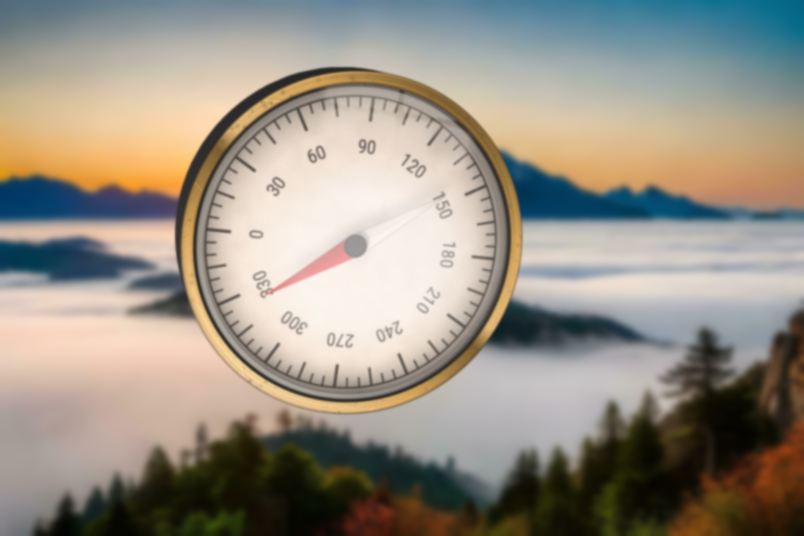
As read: value=325 unit=°
